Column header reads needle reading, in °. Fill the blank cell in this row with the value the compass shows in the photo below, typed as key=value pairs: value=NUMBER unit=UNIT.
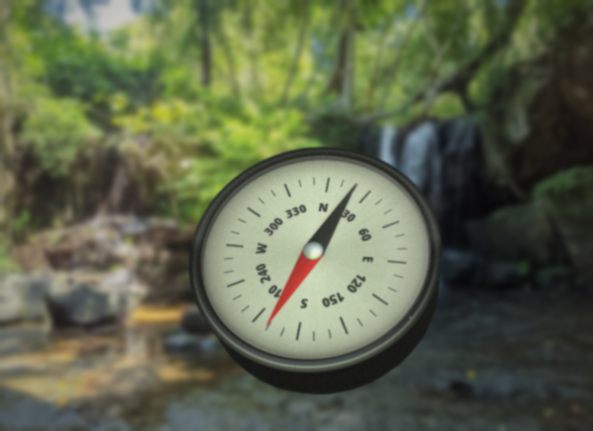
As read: value=200 unit=°
